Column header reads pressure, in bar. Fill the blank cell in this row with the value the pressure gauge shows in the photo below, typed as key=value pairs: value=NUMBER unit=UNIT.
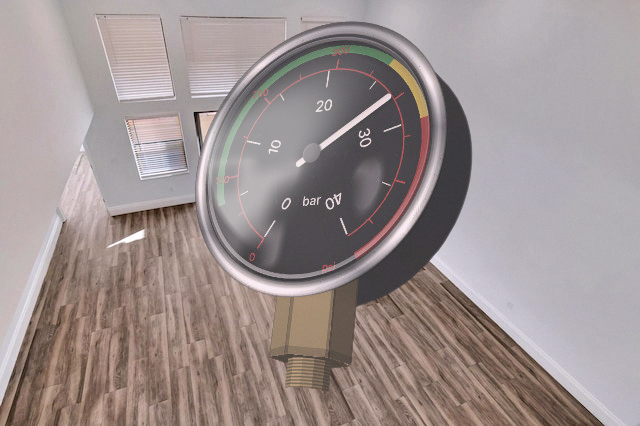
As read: value=27.5 unit=bar
